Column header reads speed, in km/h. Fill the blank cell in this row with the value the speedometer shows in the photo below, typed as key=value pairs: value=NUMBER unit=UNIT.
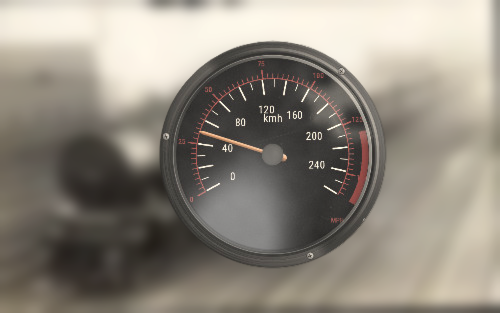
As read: value=50 unit=km/h
